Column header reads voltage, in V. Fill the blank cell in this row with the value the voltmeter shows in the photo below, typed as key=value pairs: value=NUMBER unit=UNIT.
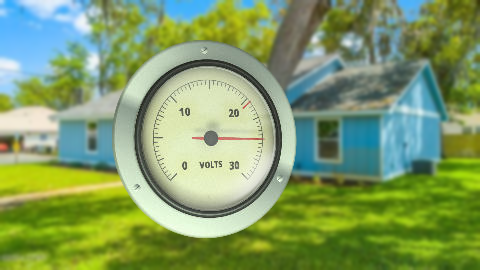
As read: value=25 unit=V
